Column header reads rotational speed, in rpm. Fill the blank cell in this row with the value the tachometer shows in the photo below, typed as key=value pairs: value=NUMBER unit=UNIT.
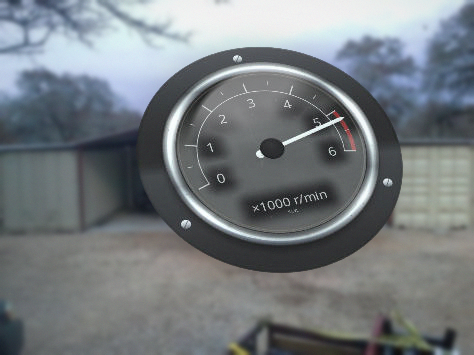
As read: value=5250 unit=rpm
